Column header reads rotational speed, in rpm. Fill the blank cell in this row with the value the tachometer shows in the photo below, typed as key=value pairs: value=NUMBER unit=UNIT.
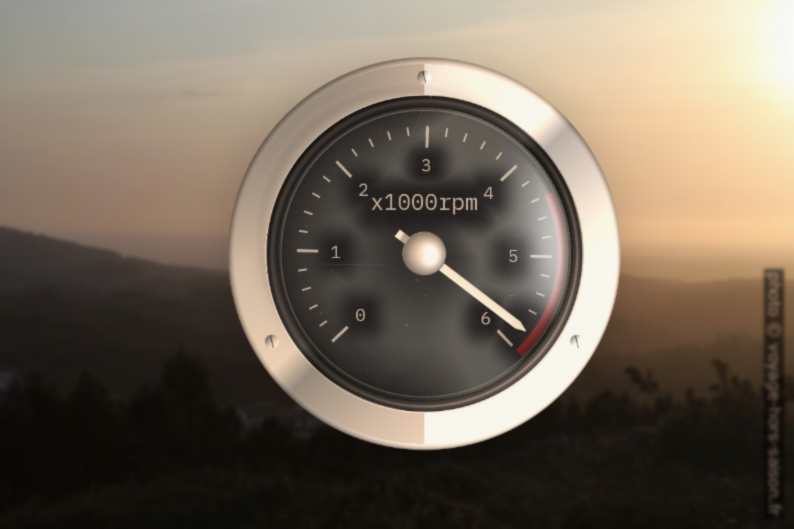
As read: value=5800 unit=rpm
